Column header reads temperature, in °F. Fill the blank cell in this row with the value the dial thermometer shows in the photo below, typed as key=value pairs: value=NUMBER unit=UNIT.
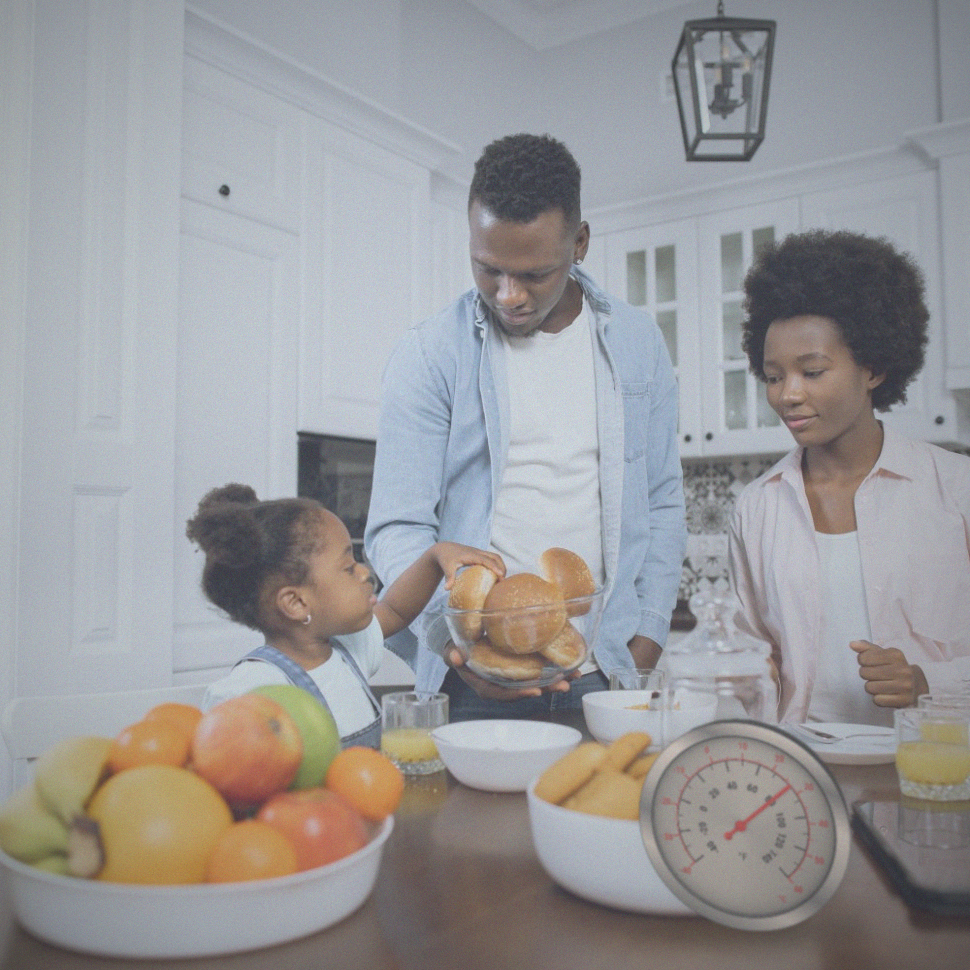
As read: value=80 unit=°F
